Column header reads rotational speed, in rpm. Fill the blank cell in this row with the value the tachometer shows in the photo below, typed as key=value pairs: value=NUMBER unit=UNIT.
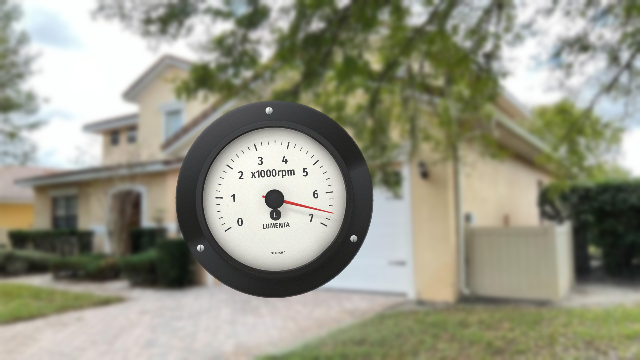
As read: value=6600 unit=rpm
